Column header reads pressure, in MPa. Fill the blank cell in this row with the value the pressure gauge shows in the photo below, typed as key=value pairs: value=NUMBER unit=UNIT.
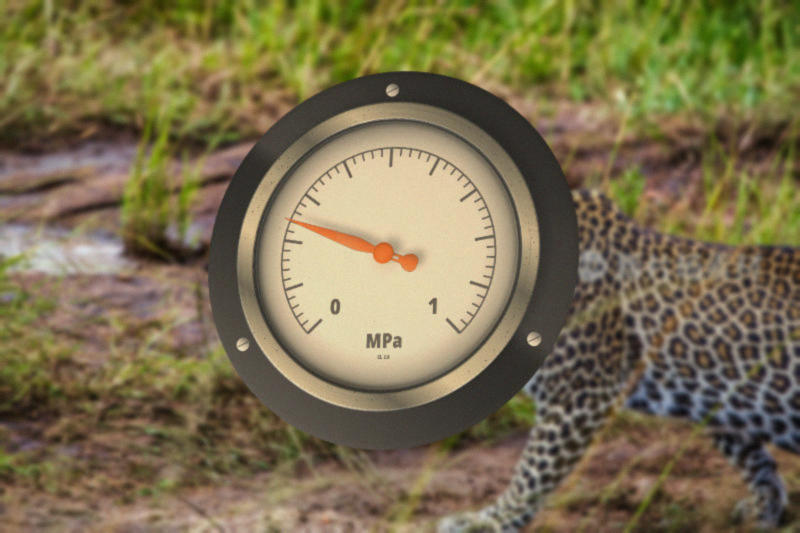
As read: value=0.24 unit=MPa
